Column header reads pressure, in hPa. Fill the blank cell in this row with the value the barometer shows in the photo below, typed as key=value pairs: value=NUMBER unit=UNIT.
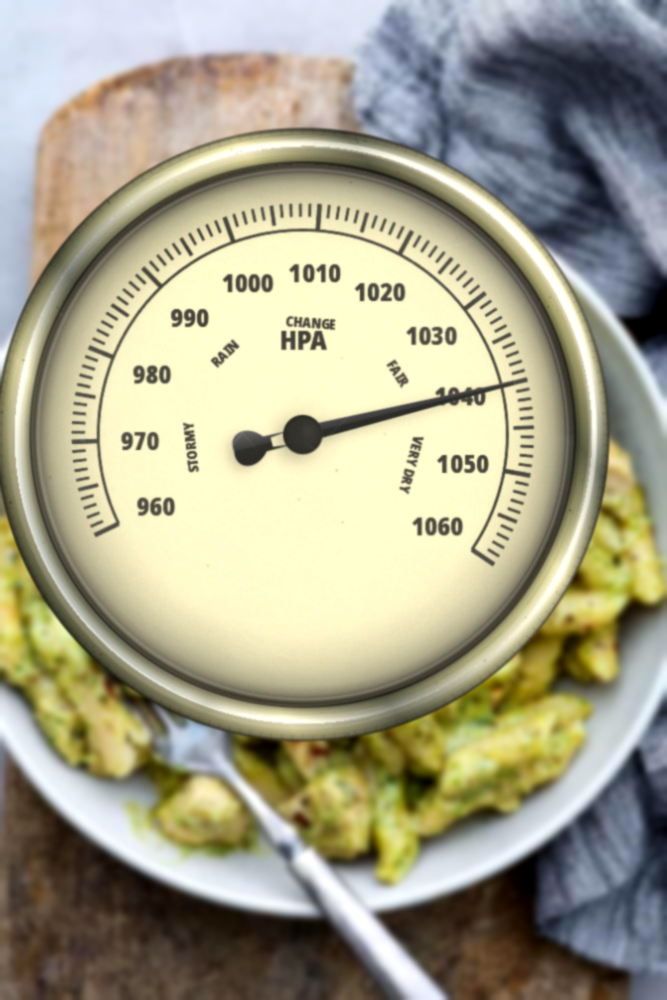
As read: value=1040 unit=hPa
